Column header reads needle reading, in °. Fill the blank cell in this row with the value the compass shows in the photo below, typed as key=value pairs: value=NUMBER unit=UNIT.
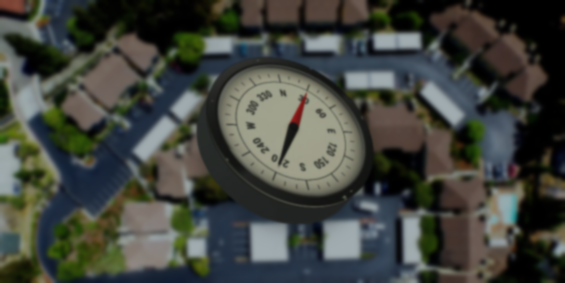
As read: value=30 unit=°
